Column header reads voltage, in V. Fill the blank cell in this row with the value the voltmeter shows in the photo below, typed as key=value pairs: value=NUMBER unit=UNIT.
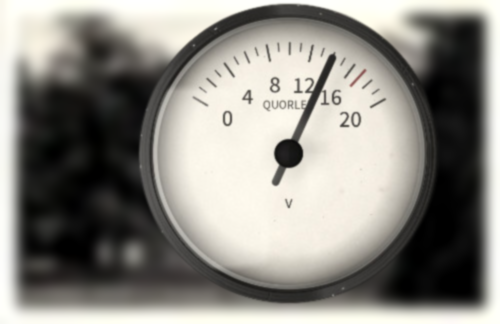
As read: value=14 unit=V
